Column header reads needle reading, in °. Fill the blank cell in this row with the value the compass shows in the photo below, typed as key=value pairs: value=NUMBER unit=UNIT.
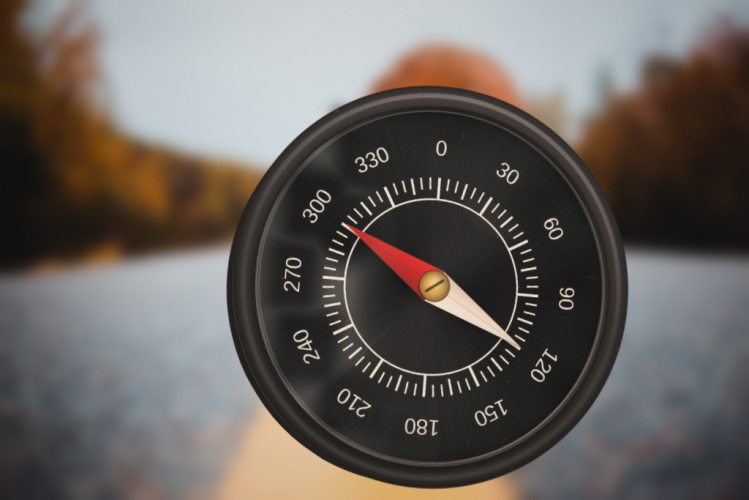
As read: value=300 unit=°
